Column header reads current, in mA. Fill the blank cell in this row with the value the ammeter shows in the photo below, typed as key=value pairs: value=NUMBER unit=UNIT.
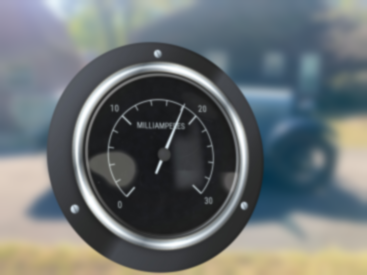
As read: value=18 unit=mA
